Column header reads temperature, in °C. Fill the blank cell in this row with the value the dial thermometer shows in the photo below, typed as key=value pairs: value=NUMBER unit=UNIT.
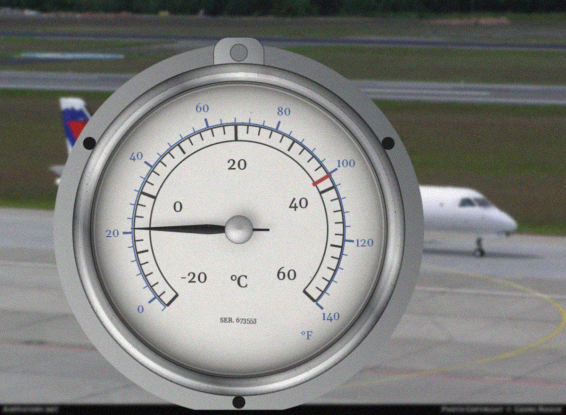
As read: value=-6 unit=°C
